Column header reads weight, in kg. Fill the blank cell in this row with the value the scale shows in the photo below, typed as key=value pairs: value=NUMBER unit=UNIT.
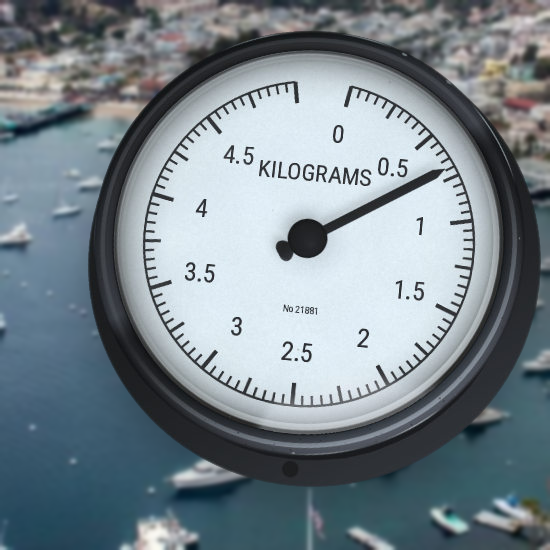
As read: value=0.7 unit=kg
